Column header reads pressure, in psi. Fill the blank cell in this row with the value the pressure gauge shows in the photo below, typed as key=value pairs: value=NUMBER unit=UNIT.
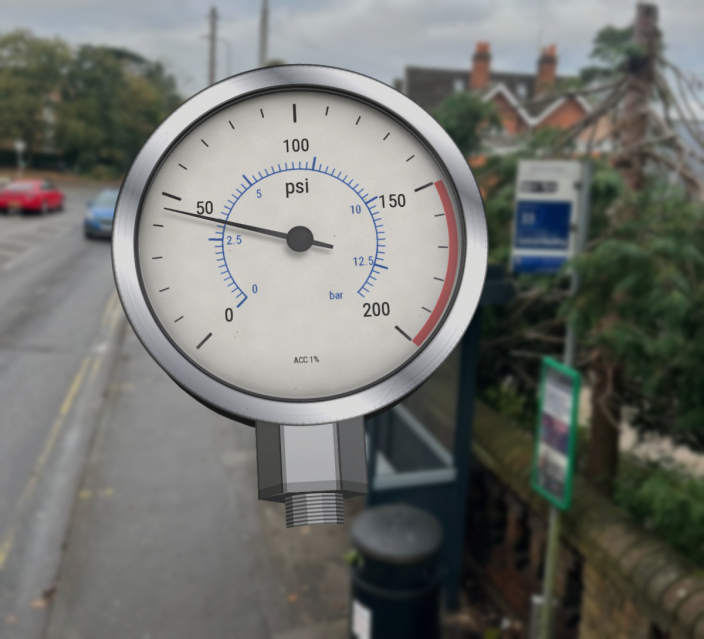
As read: value=45 unit=psi
